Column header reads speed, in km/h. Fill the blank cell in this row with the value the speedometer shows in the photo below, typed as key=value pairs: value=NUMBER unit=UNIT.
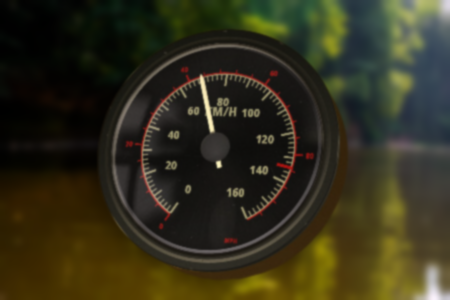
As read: value=70 unit=km/h
